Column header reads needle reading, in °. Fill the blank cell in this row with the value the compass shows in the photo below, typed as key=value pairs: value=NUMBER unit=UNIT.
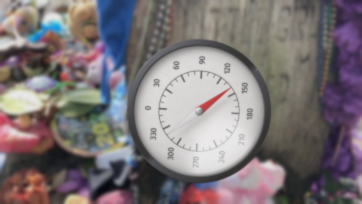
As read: value=140 unit=°
